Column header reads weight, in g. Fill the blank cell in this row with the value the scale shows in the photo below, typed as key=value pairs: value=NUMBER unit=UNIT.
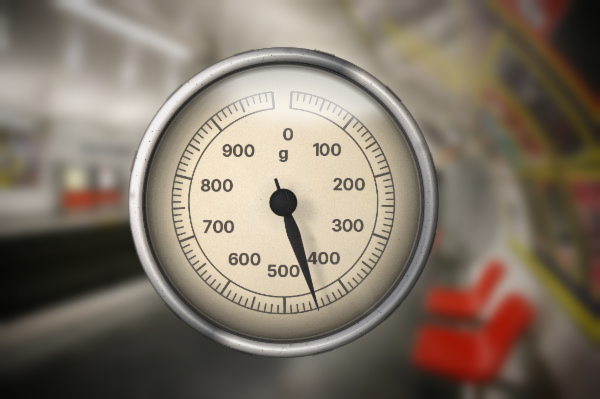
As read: value=450 unit=g
